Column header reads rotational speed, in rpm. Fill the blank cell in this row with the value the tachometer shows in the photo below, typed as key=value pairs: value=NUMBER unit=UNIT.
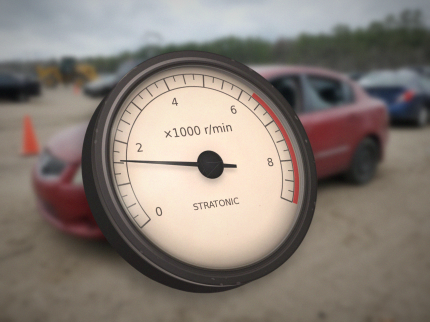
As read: value=1500 unit=rpm
